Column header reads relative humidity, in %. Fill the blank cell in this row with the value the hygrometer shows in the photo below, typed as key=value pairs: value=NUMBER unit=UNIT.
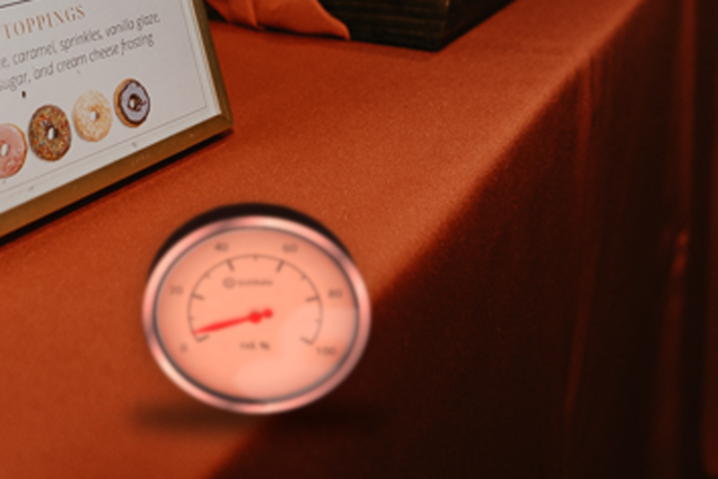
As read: value=5 unit=%
